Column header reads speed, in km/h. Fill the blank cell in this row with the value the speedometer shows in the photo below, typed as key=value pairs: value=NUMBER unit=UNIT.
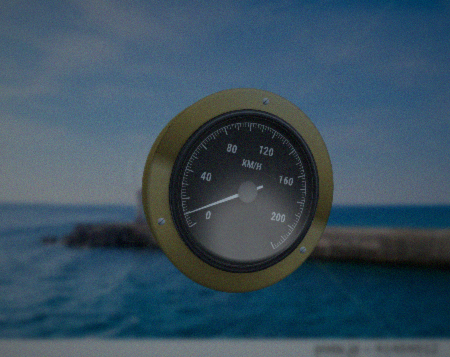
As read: value=10 unit=km/h
